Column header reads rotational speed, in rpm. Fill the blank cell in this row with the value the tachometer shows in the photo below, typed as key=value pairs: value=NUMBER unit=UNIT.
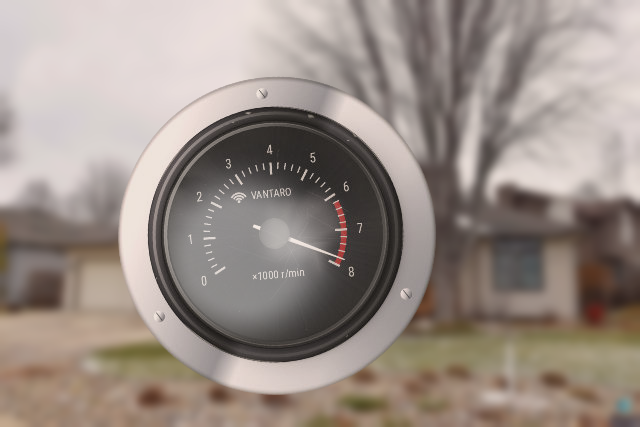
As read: value=7800 unit=rpm
